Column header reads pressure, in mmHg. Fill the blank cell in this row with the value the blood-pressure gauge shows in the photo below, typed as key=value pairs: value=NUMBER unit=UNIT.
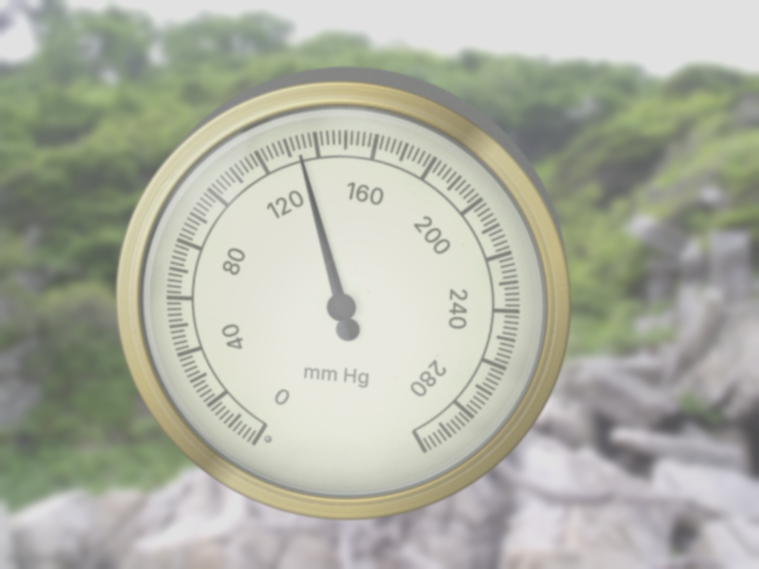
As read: value=134 unit=mmHg
